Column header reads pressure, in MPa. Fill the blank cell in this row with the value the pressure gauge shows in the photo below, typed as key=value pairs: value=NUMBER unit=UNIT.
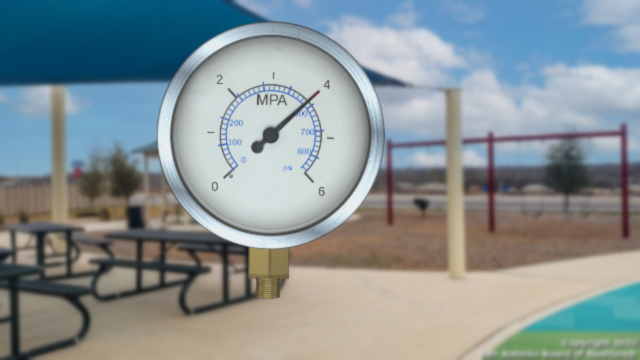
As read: value=4 unit=MPa
